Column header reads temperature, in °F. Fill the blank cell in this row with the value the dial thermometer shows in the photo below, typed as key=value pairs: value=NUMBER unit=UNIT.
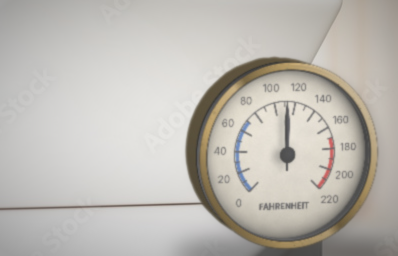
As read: value=110 unit=°F
